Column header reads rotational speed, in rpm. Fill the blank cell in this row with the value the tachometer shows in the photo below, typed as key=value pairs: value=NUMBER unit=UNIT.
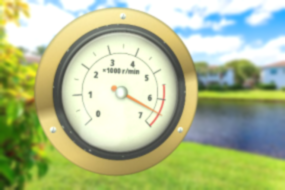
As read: value=6500 unit=rpm
